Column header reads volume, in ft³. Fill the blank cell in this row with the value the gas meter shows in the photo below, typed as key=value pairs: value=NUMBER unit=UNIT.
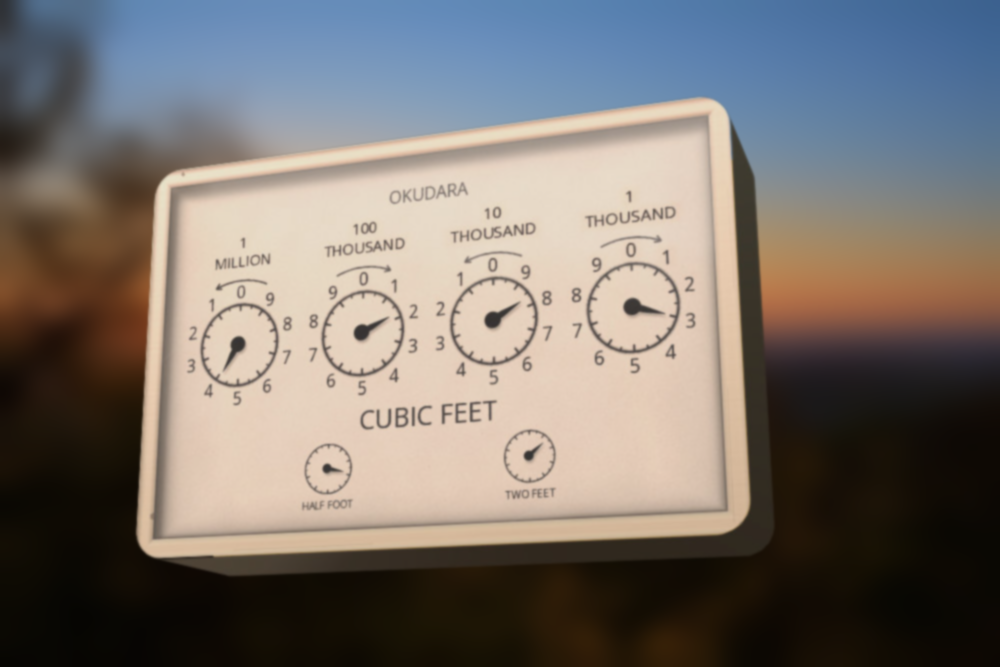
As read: value=418300 unit=ft³
